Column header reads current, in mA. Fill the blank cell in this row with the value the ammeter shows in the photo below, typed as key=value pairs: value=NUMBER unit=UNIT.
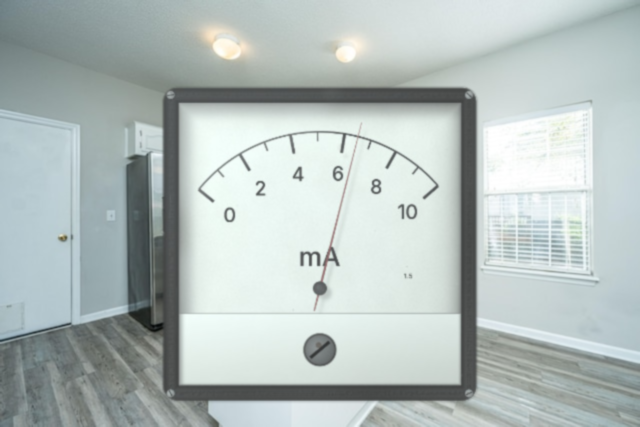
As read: value=6.5 unit=mA
